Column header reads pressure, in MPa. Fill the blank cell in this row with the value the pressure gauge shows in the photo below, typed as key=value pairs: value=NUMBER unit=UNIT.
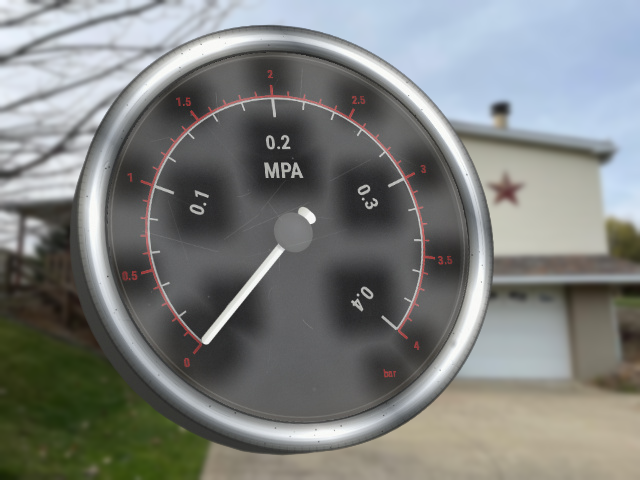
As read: value=0 unit=MPa
